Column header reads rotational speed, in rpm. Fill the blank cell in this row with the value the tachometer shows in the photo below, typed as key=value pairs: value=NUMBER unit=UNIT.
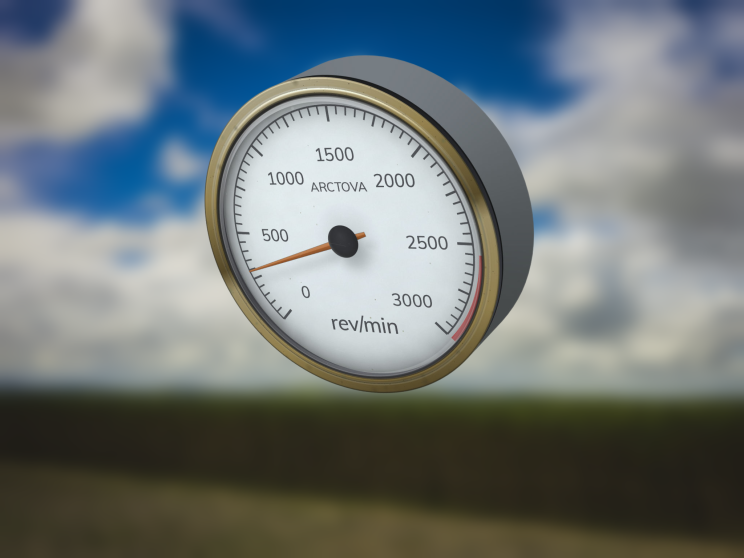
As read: value=300 unit=rpm
